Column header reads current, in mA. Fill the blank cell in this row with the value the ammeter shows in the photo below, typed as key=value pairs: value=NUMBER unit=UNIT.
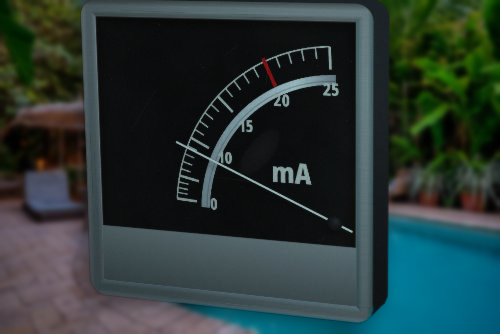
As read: value=9 unit=mA
